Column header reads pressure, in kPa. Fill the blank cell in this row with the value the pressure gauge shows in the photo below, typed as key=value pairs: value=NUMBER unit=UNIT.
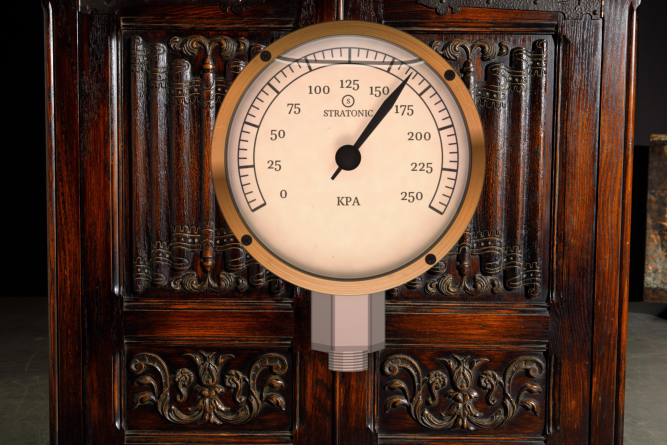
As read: value=162.5 unit=kPa
